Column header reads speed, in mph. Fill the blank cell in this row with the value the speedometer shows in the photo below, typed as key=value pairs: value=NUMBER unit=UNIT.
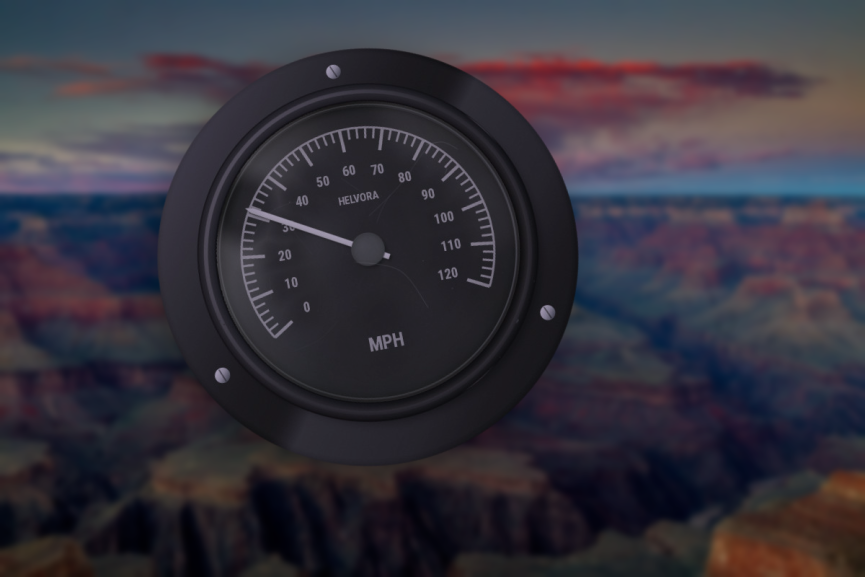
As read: value=31 unit=mph
